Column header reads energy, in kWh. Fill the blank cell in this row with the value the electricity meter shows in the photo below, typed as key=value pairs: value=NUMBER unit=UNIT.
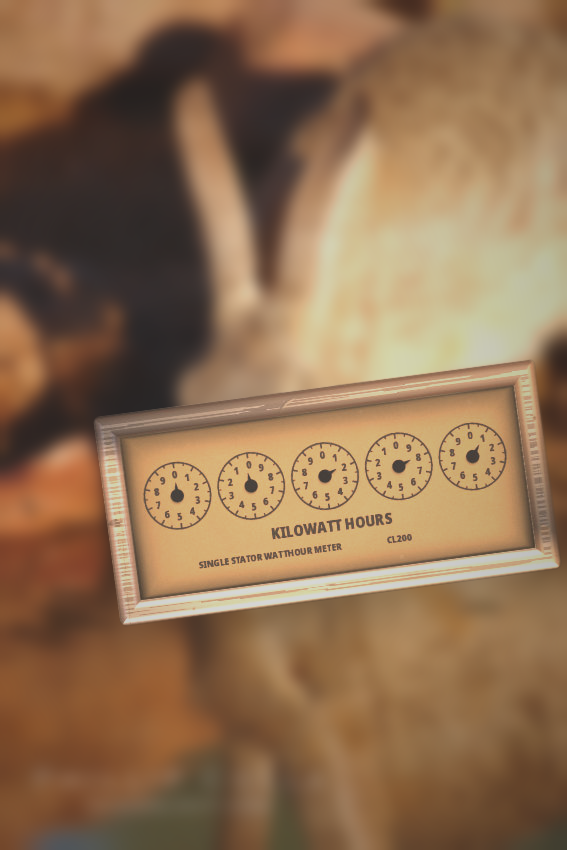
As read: value=181 unit=kWh
